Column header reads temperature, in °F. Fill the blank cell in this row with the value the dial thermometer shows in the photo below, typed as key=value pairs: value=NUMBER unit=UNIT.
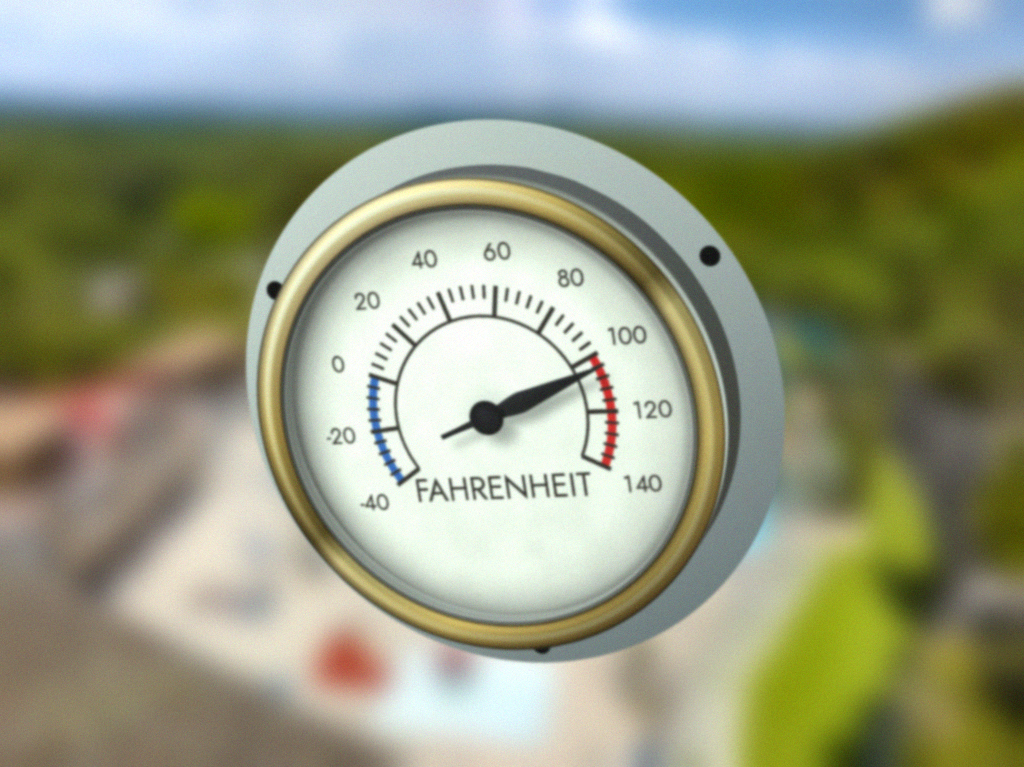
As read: value=104 unit=°F
